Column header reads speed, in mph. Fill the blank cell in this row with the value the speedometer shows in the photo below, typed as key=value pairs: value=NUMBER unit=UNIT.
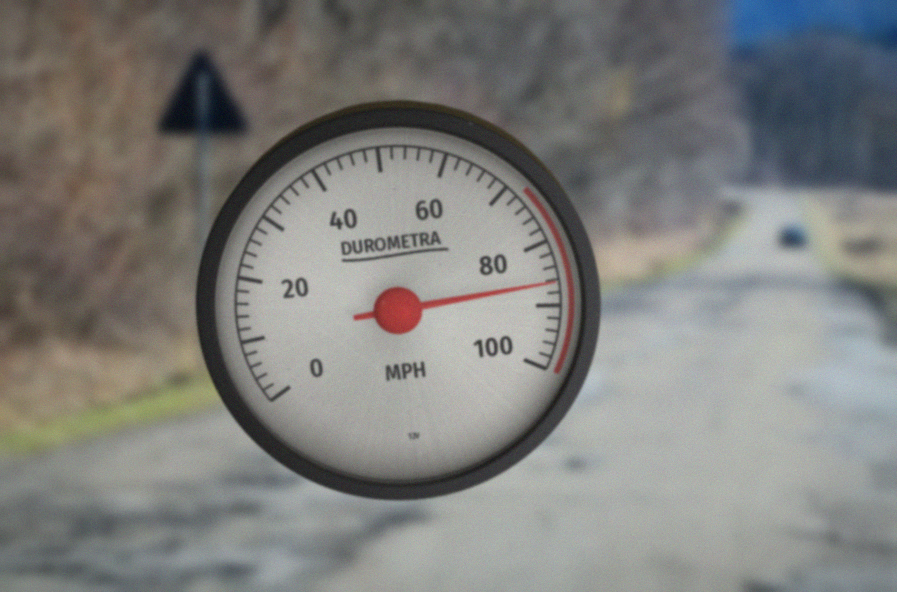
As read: value=86 unit=mph
